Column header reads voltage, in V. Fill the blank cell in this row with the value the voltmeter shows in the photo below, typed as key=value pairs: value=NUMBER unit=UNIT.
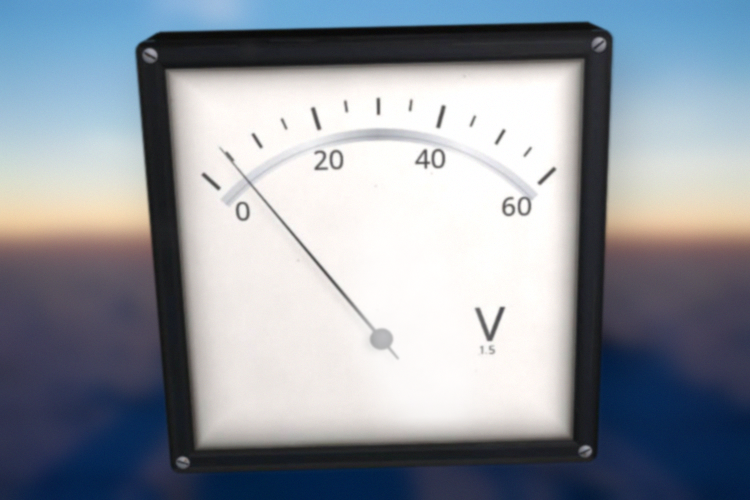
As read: value=5 unit=V
